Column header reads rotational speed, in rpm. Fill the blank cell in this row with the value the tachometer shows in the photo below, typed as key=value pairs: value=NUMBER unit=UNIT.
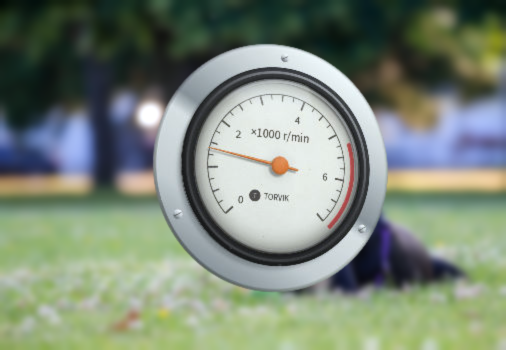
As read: value=1375 unit=rpm
